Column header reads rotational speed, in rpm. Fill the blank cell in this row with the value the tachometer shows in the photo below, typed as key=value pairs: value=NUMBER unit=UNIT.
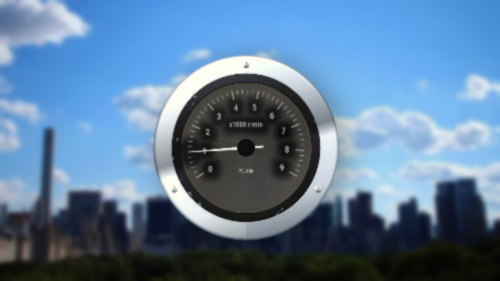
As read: value=1000 unit=rpm
